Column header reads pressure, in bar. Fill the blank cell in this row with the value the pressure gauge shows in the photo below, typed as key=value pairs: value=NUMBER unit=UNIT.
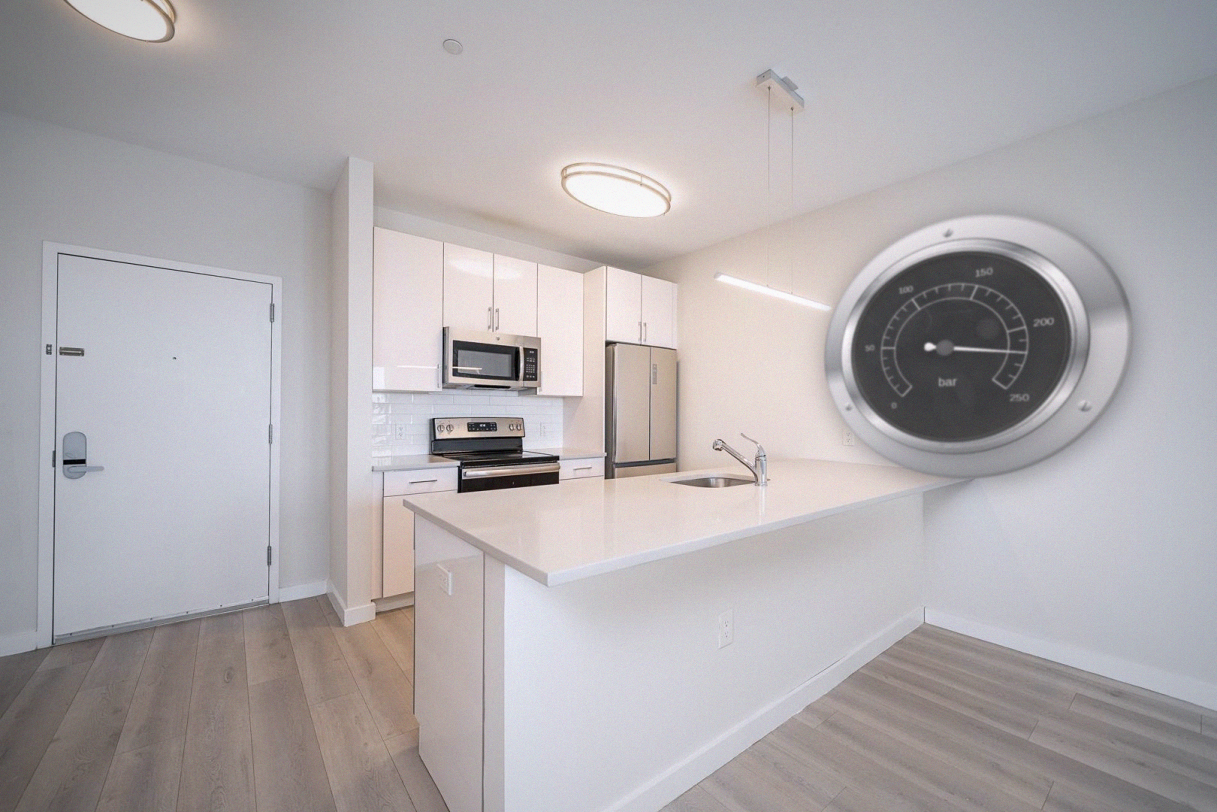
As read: value=220 unit=bar
